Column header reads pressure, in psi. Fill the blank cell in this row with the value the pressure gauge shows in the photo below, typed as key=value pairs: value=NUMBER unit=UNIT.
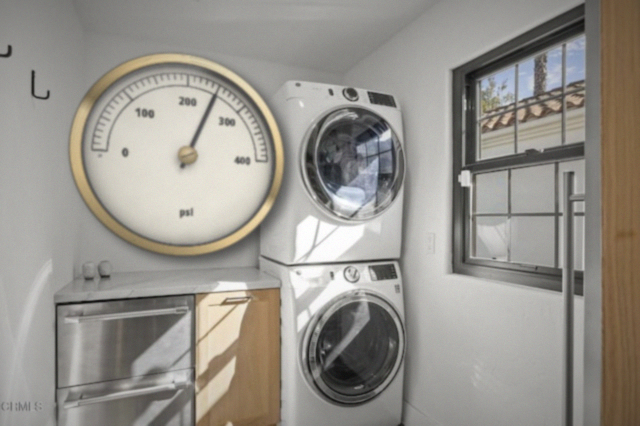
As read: value=250 unit=psi
